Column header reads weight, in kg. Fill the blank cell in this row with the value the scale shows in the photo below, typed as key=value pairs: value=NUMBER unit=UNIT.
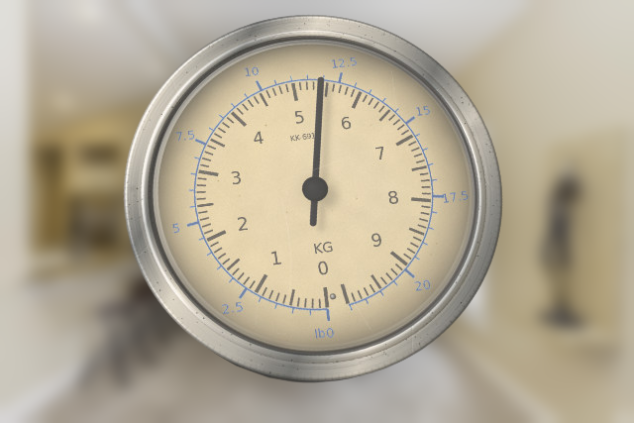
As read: value=5.4 unit=kg
